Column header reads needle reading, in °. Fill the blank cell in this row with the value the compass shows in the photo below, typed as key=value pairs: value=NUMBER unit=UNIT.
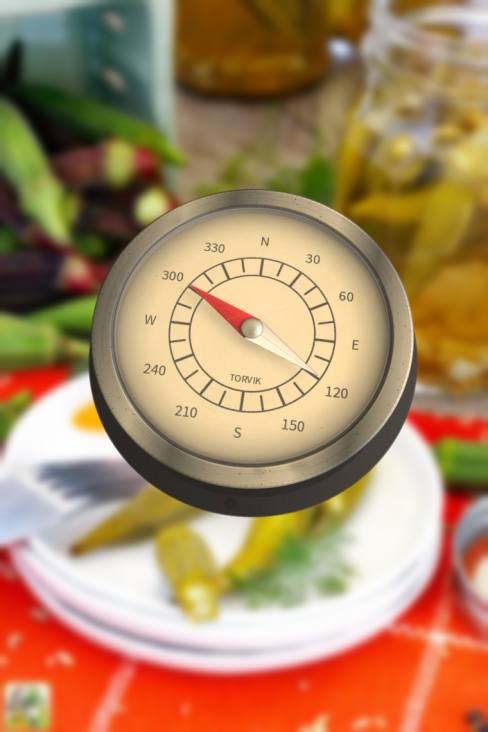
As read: value=300 unit=°
